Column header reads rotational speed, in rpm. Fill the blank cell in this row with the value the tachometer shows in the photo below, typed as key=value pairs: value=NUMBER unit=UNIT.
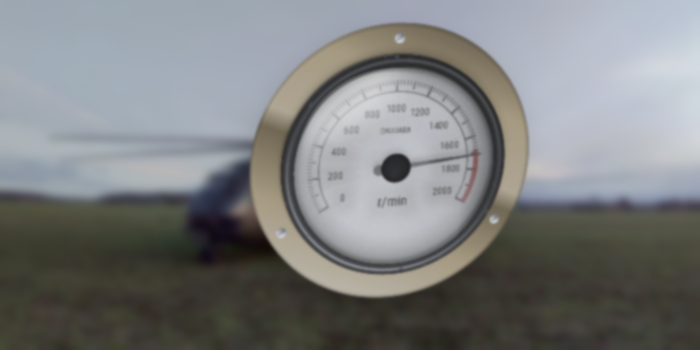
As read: value=1700 unit=rpm
